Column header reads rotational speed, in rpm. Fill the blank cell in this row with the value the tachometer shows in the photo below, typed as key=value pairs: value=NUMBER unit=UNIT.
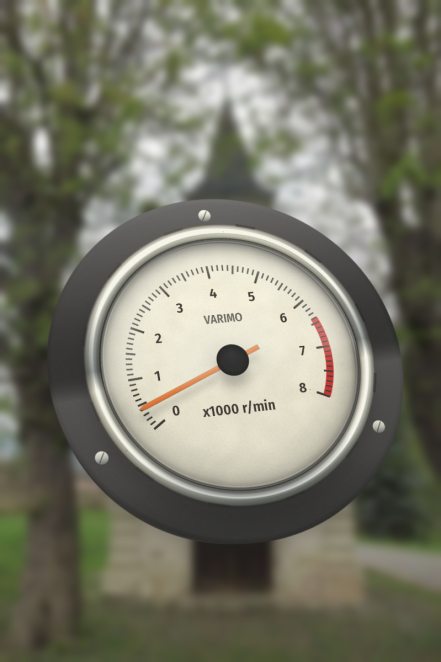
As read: value=400 unit=rpm
